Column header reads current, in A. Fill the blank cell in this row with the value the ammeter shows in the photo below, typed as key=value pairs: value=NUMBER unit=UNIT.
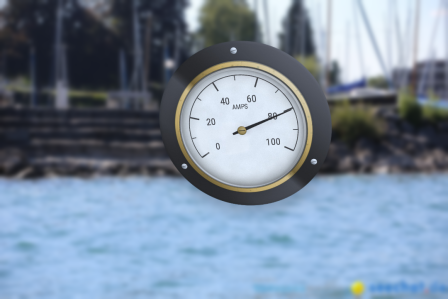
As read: value=80 unit=A
